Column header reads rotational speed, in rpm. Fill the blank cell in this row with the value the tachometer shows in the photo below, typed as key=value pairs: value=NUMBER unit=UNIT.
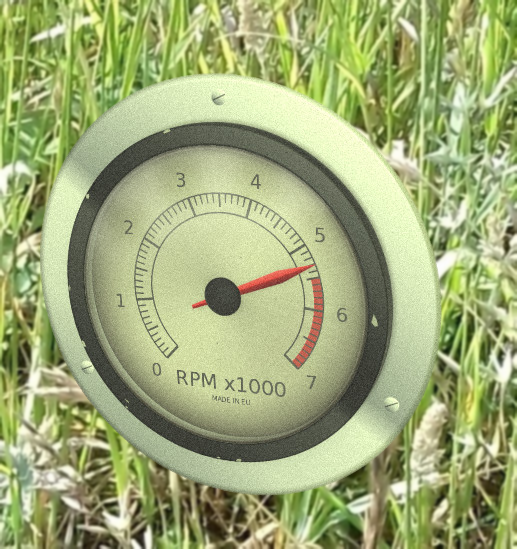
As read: value=5300 unit=rpm
